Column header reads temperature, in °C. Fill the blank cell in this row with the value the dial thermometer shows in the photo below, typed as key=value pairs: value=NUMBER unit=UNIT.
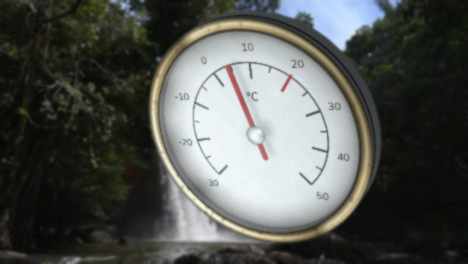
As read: value=5 unit=°C
